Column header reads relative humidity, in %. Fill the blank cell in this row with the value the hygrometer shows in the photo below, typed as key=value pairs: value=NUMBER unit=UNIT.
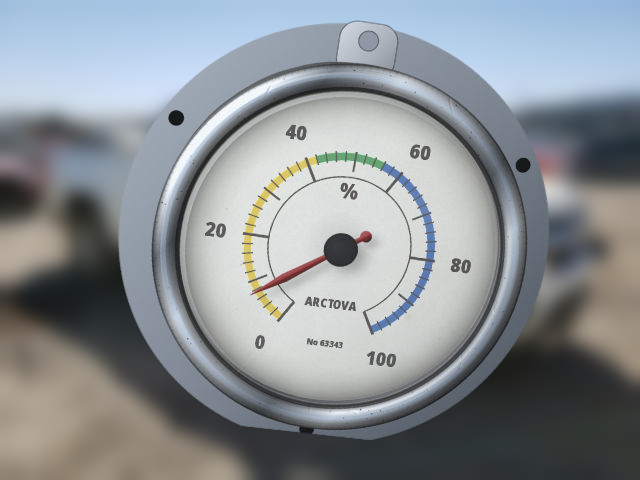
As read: value=8 unit=%
